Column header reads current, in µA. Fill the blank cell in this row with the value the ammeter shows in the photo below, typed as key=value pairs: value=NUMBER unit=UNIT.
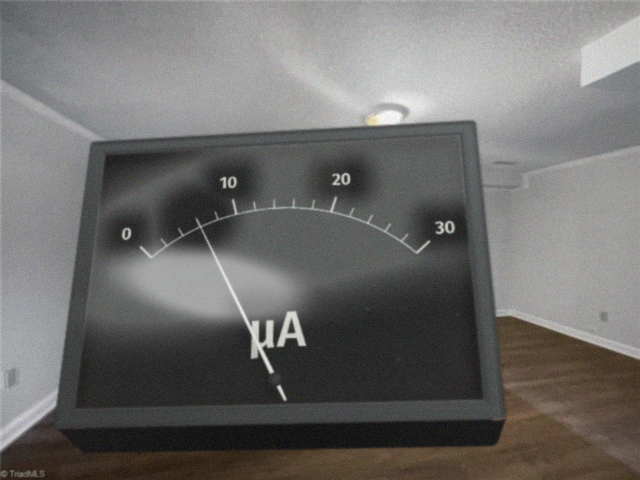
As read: value=6 unit=µA
